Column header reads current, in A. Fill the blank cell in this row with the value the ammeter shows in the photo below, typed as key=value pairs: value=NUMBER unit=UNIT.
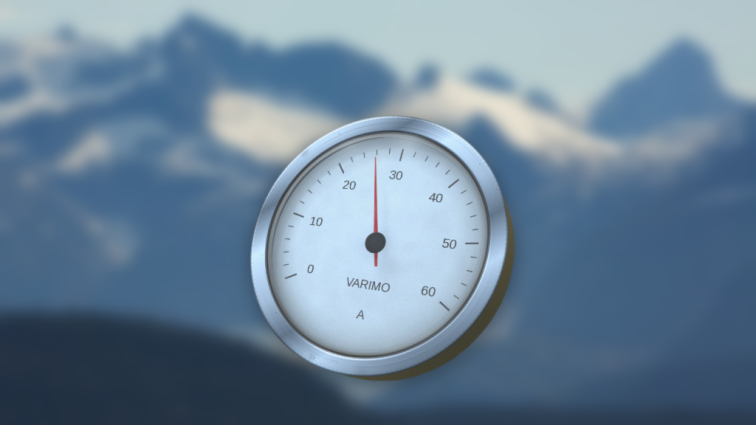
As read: value=26 unit=A
